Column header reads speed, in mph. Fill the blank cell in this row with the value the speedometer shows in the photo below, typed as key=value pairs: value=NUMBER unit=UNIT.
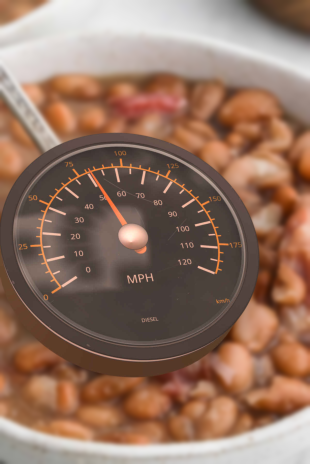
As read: value=50 unit=mph
